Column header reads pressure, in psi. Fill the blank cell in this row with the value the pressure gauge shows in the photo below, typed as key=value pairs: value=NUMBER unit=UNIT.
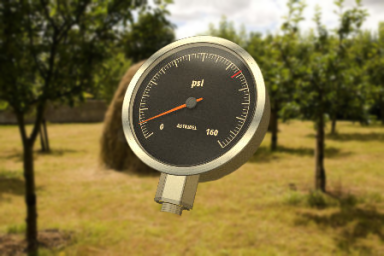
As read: value=10 unit=psi
